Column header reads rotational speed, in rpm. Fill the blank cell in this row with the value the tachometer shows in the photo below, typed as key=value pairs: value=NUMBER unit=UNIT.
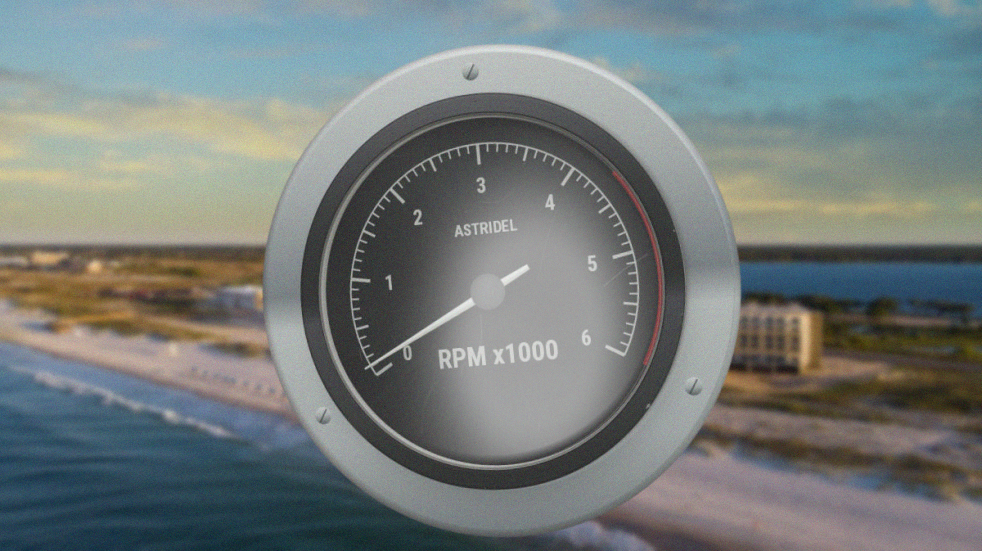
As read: value=100 unit=rpm
